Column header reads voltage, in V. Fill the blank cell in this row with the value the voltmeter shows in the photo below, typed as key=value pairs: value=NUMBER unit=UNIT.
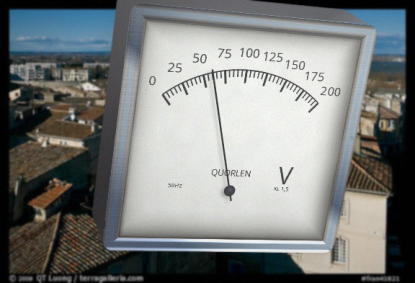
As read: value=60 unit=V
